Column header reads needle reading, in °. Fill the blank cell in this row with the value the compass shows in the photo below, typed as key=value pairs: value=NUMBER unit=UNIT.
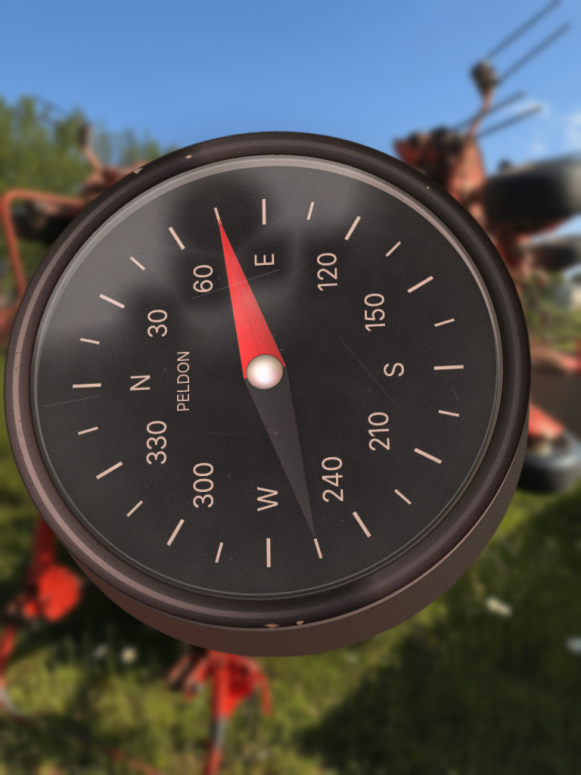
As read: value=75 unit=°
